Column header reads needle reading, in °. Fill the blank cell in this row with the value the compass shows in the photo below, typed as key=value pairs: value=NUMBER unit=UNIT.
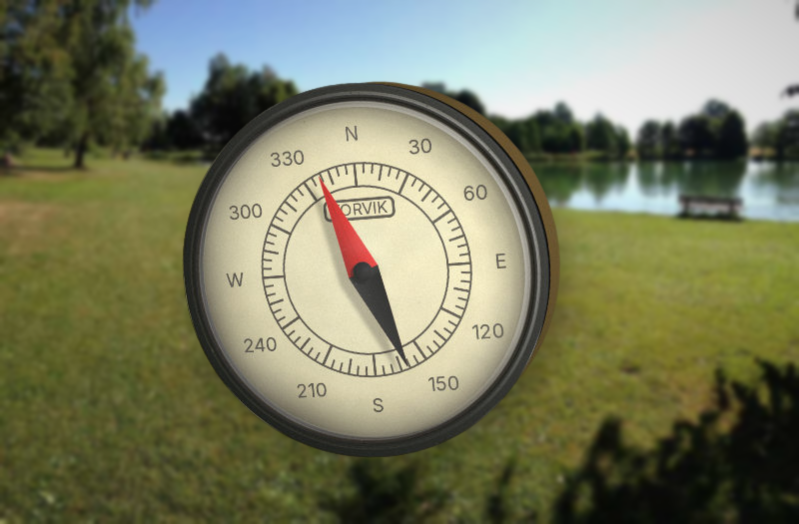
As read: value=340 unit=°
